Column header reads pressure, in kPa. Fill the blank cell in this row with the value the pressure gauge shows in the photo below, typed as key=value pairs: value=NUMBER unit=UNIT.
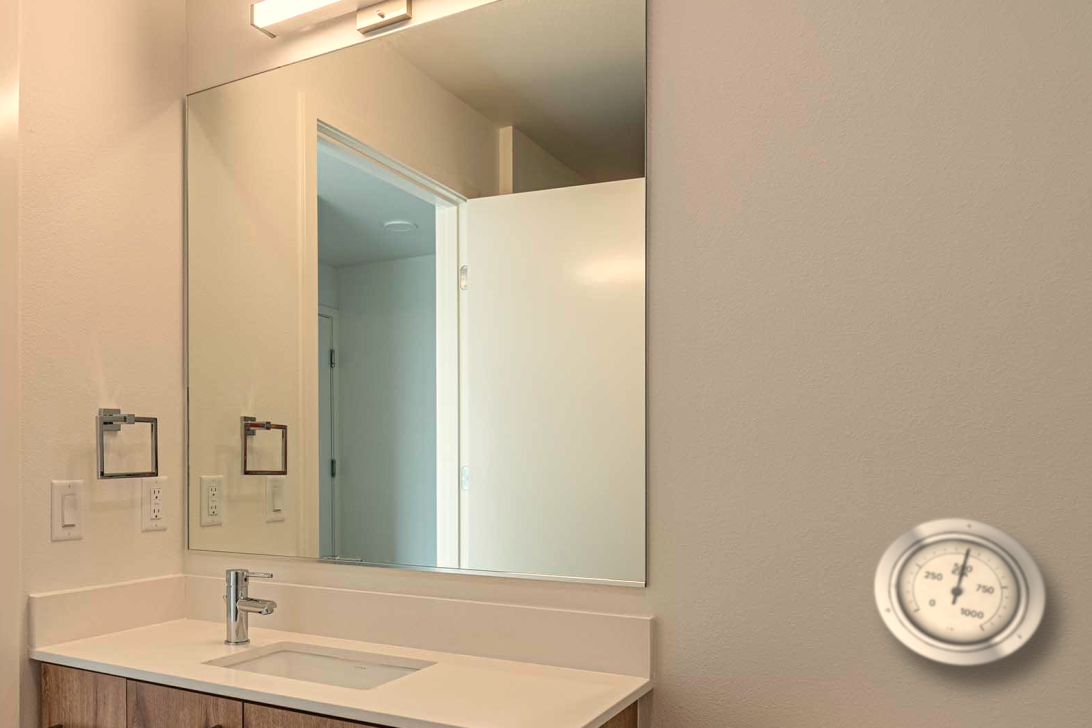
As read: value=500 unit=kPa
